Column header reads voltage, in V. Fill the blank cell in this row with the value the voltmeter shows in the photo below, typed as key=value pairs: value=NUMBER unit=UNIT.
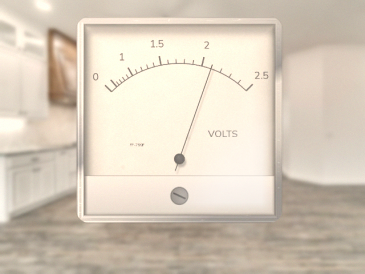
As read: value=2.1 unit=V
